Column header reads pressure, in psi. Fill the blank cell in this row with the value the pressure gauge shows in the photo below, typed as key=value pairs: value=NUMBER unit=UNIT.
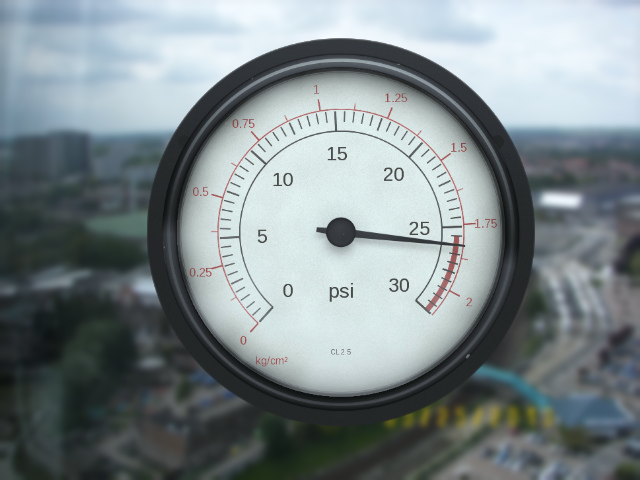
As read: value=26 unit=psi
